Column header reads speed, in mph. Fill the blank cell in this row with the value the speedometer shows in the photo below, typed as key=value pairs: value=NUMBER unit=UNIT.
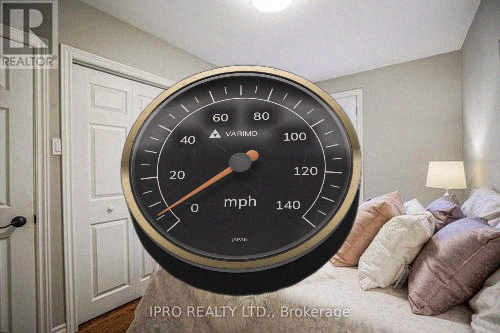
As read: value=5 unit=mph
